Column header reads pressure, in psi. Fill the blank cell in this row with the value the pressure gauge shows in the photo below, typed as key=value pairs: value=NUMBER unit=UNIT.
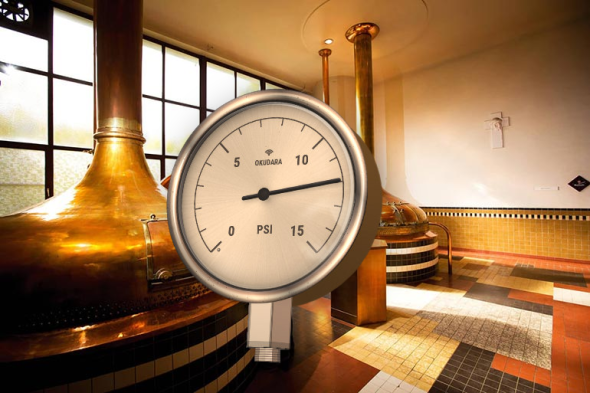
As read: value=12 unit=psi
